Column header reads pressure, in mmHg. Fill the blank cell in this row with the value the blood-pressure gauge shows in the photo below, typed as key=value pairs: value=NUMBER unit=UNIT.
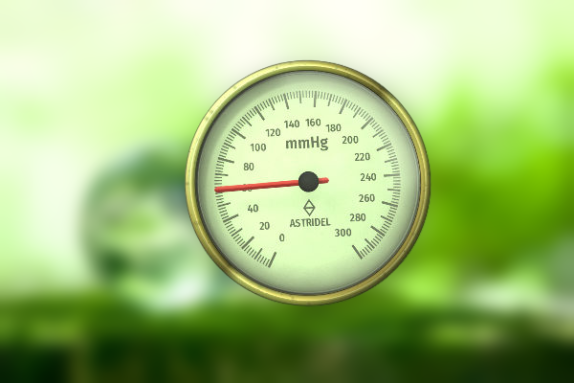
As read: value=60 unit=mmHg
